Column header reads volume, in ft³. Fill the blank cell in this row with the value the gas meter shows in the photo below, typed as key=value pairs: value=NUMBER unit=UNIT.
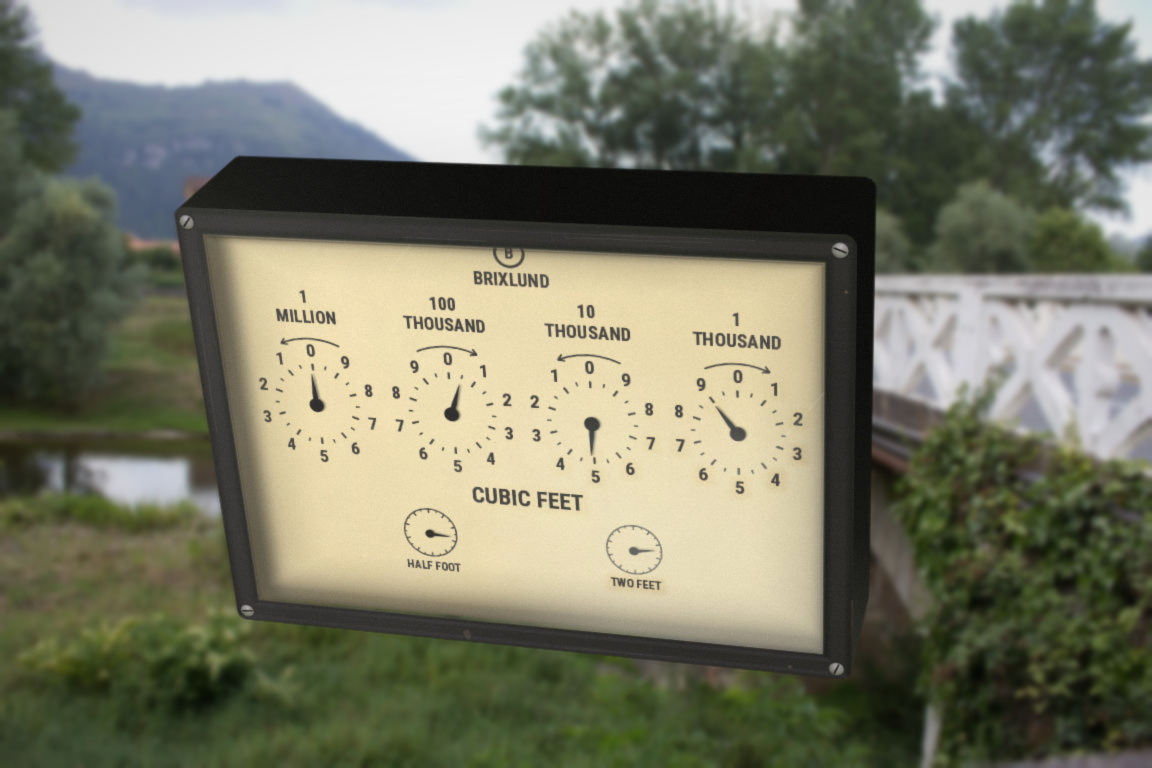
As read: value=4900 unit=ft³
